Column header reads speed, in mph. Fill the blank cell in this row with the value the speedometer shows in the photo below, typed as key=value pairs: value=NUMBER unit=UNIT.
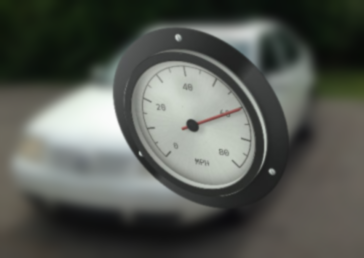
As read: value=60 unit=mph
